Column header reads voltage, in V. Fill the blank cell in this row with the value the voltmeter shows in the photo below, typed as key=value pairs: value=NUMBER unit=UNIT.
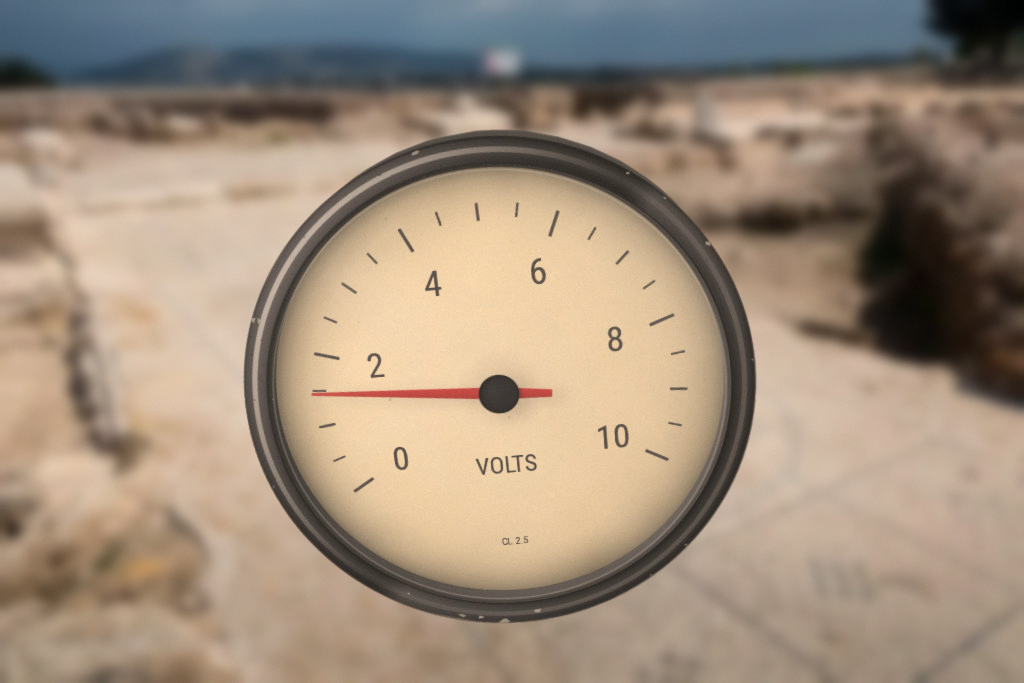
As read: value=1.5 unit=V
